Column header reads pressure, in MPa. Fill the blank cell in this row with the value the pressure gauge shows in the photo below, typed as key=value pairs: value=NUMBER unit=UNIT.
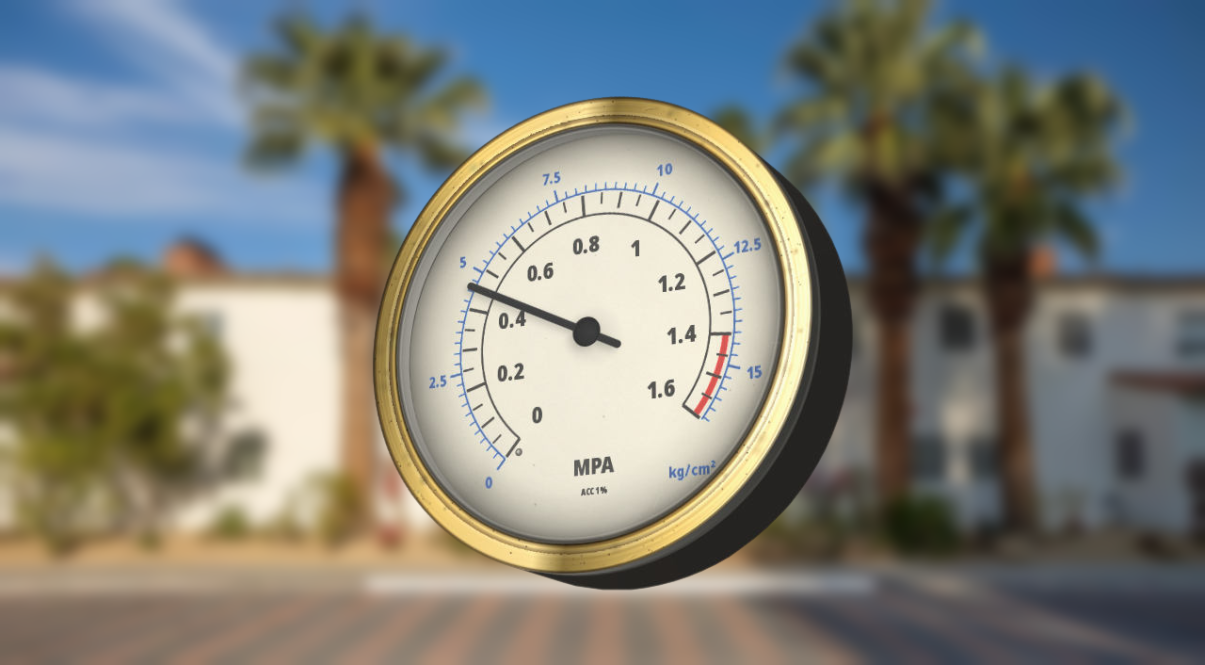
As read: value=0.45 unit=MPa
